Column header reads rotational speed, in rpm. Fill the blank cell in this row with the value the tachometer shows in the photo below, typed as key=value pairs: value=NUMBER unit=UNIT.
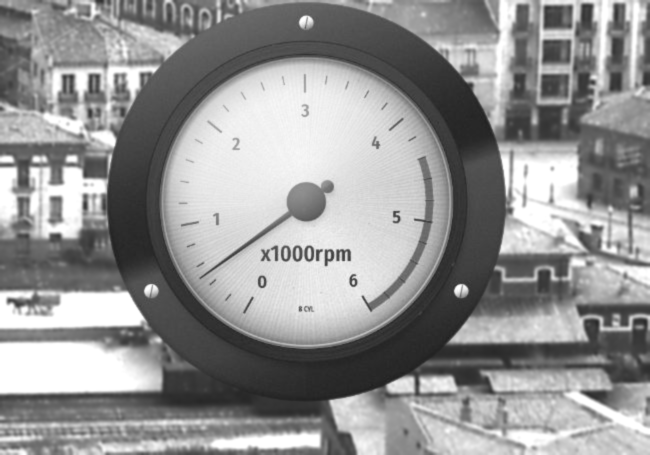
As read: value=500 unit=rpm
